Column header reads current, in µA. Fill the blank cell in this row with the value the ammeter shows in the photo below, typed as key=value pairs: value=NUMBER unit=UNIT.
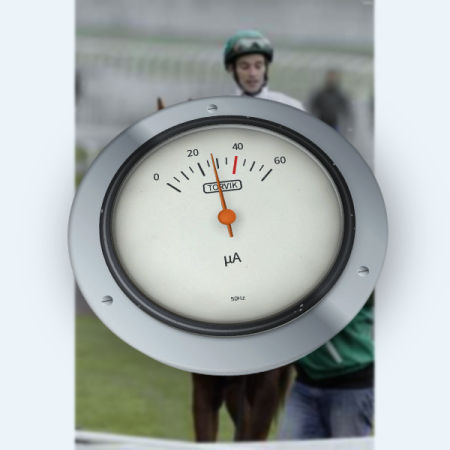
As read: value=27.5 unit=µA
